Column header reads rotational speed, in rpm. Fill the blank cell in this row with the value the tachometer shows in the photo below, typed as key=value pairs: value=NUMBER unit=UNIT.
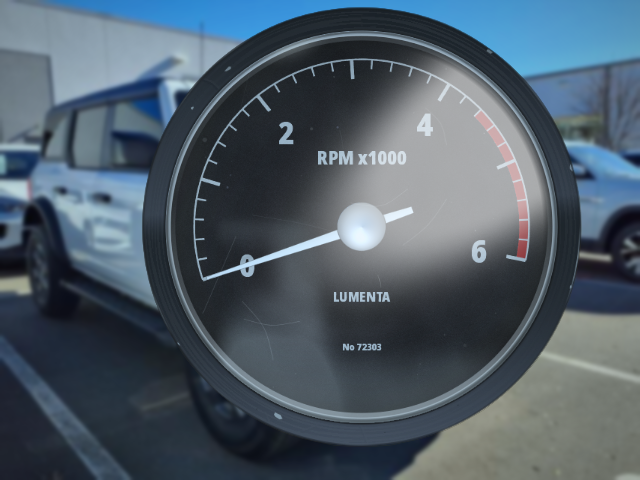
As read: value=0 unit=rpm
